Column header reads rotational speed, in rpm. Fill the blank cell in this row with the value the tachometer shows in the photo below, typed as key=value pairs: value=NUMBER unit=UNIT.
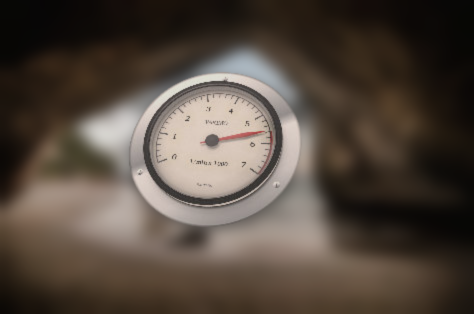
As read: value=5600 unit=rpm
